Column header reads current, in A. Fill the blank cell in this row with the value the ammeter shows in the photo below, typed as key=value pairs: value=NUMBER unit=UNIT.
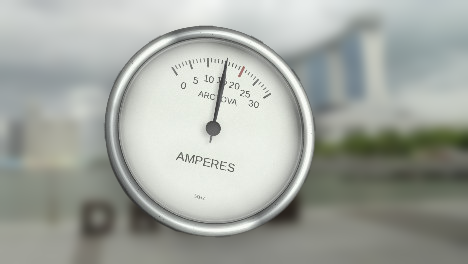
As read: value=15 unit=A
